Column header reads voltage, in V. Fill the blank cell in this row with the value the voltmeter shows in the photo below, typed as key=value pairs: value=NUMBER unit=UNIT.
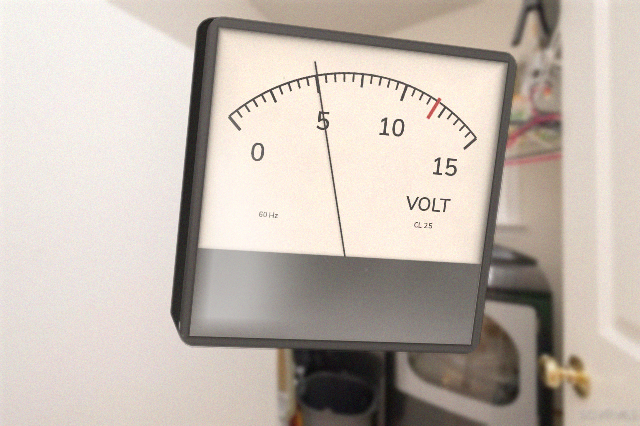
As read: value=5 unit=V
